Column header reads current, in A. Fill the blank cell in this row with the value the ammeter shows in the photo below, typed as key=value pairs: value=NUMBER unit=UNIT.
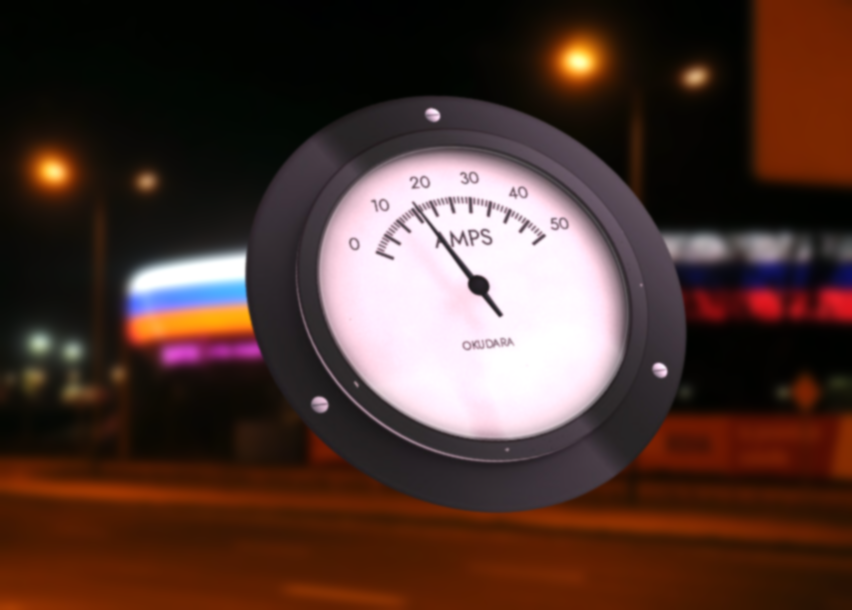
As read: value=15 unit=A
